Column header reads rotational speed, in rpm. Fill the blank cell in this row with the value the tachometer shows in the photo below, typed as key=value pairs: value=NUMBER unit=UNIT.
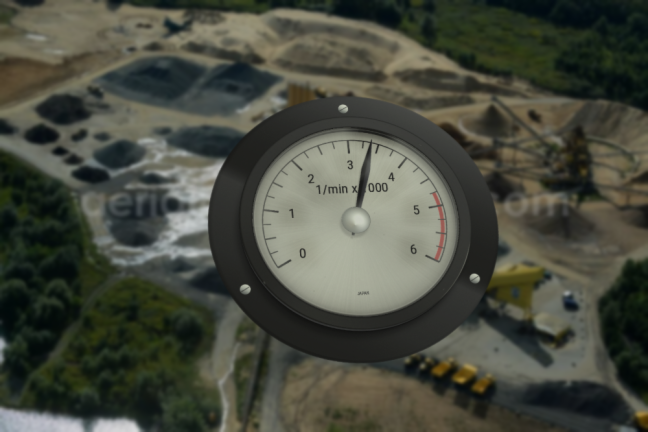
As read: value=3375 unit=rpm
